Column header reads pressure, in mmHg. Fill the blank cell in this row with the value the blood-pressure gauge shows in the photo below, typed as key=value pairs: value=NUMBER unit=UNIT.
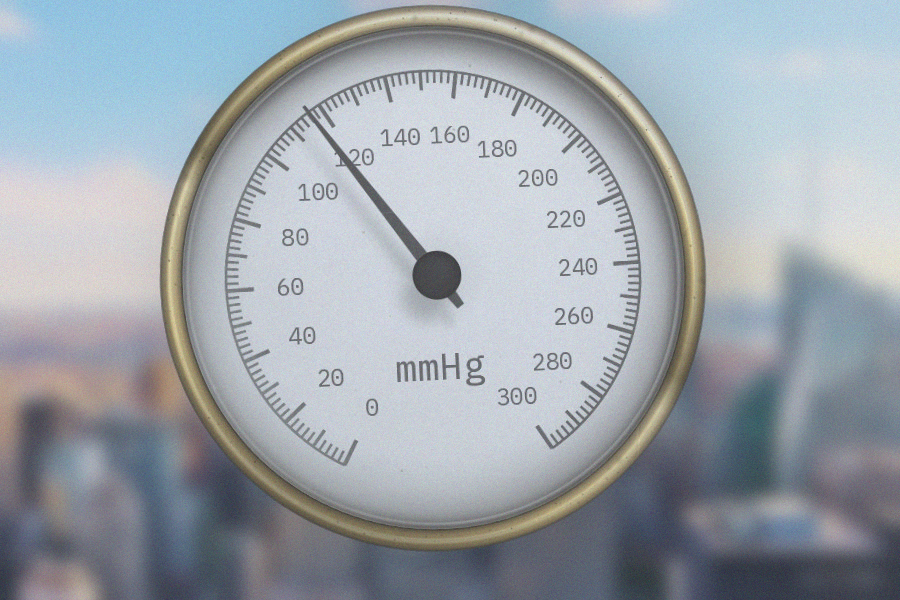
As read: value=116 unit=mmHg
